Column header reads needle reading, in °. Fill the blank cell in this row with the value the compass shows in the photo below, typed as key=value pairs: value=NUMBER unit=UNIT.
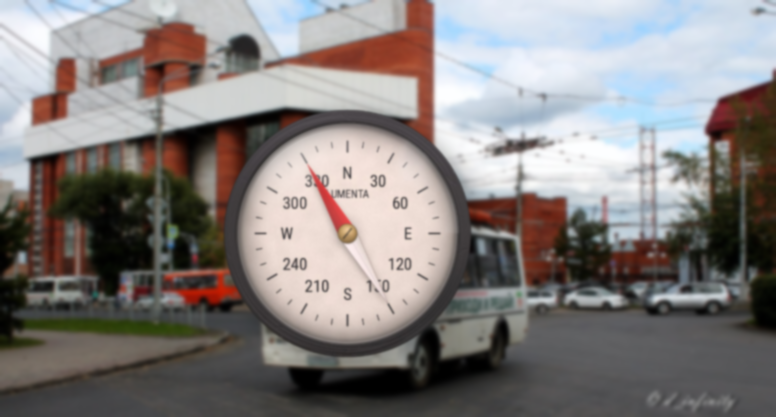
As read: value=330 unit=°
